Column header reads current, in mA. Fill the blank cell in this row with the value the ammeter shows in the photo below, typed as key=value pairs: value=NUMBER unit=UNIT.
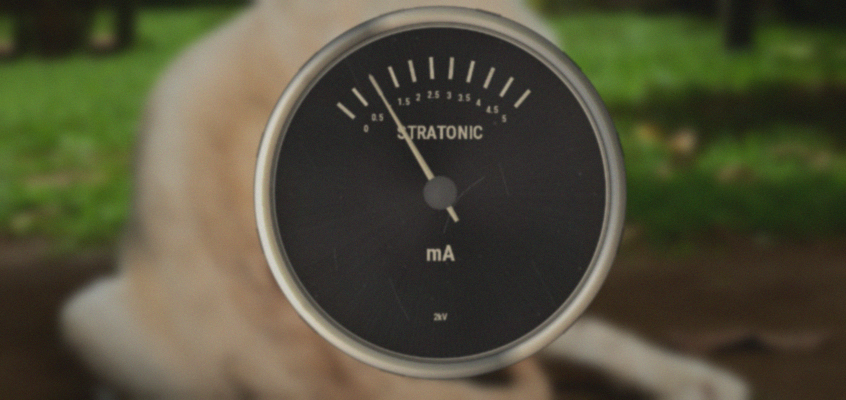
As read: value=1 unit=mA
